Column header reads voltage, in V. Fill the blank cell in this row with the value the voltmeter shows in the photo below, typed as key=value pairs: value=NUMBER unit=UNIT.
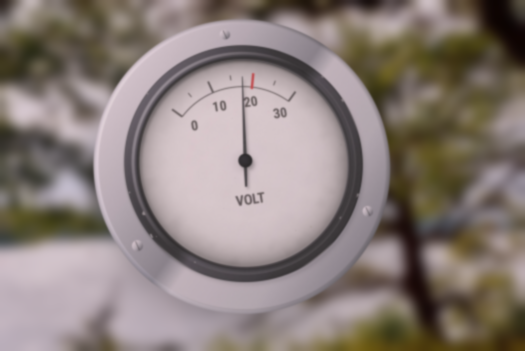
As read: value=17.5 unit=V
